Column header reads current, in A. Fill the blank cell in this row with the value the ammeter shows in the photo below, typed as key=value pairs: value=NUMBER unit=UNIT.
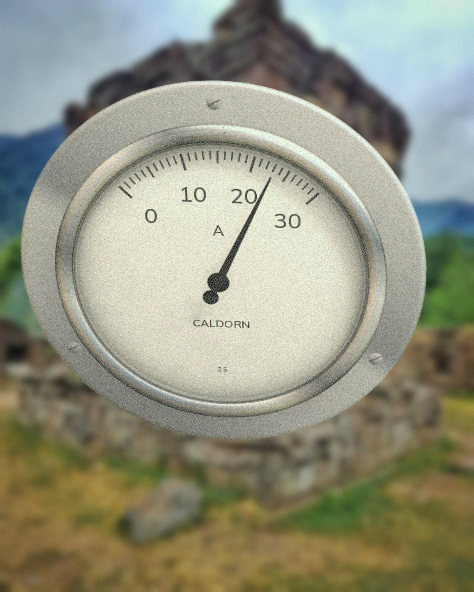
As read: value=23 unit=A
